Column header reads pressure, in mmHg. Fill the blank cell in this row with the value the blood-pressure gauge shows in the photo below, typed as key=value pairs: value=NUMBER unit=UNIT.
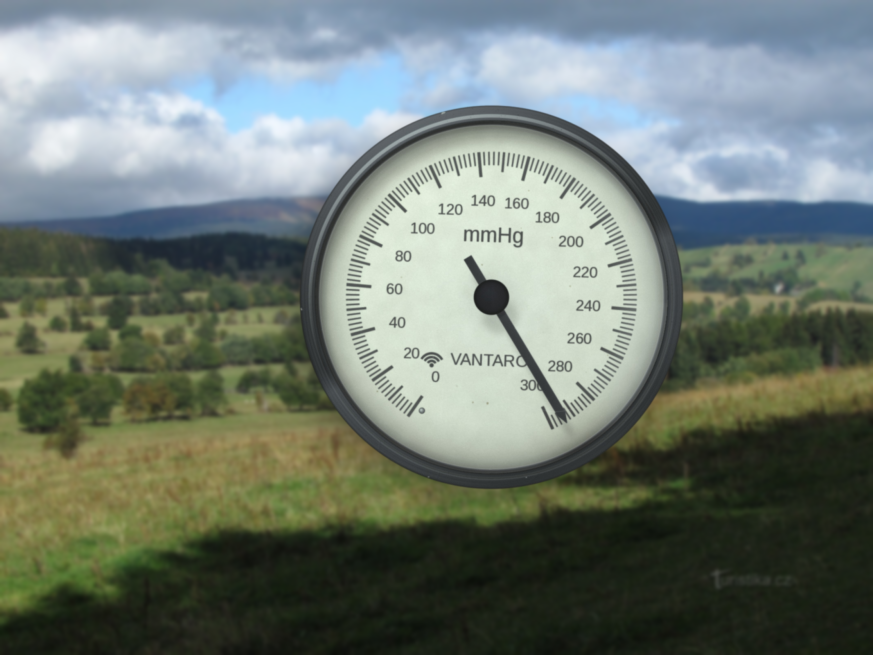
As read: value=294 unit=mmHg
